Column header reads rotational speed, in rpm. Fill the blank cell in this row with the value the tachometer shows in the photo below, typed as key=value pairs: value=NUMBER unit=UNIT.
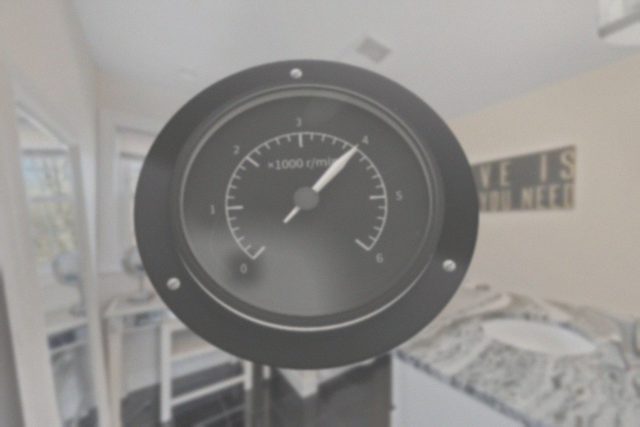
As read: value=4000 unit=rpm
